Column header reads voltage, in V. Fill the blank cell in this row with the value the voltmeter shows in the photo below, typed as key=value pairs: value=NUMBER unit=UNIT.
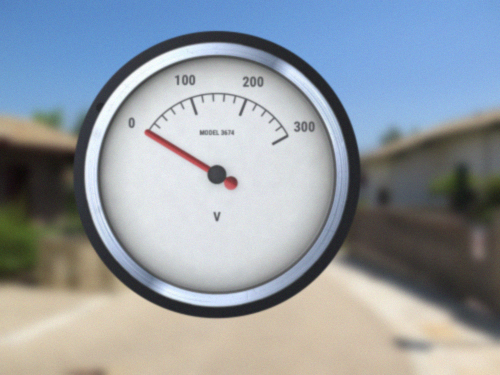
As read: value=0 unit=V
